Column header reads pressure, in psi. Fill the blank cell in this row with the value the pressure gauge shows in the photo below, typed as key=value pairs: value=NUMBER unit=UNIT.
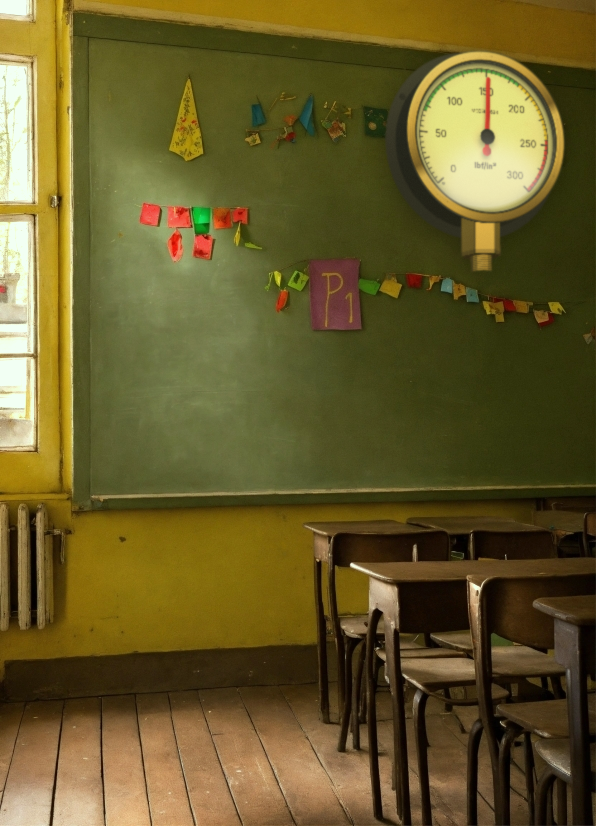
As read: value=150 unit=psi
